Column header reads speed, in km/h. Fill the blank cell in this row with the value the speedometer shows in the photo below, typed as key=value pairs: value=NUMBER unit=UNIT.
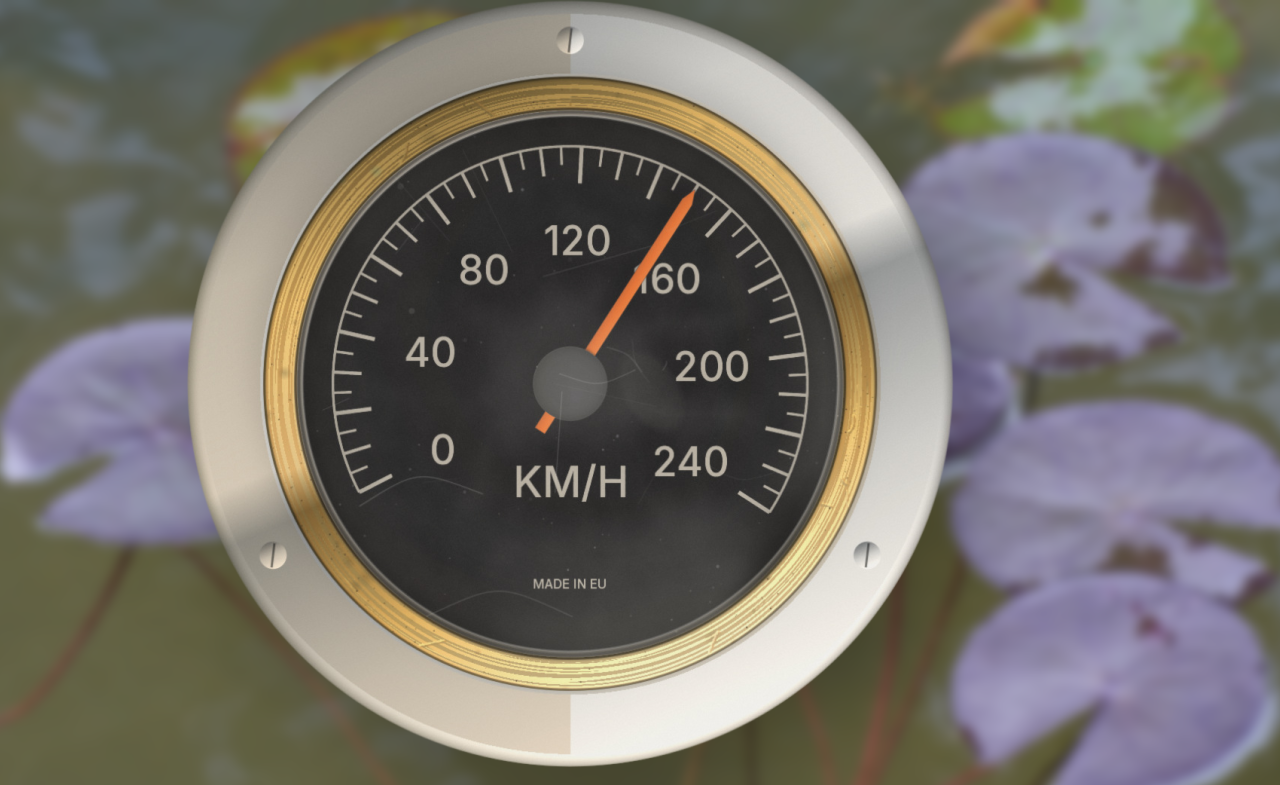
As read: value=150 unit=km/h
